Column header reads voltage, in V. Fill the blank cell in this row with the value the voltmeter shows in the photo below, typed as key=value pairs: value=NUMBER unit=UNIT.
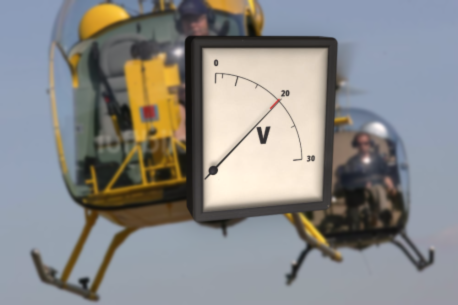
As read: value=20 unit=V
